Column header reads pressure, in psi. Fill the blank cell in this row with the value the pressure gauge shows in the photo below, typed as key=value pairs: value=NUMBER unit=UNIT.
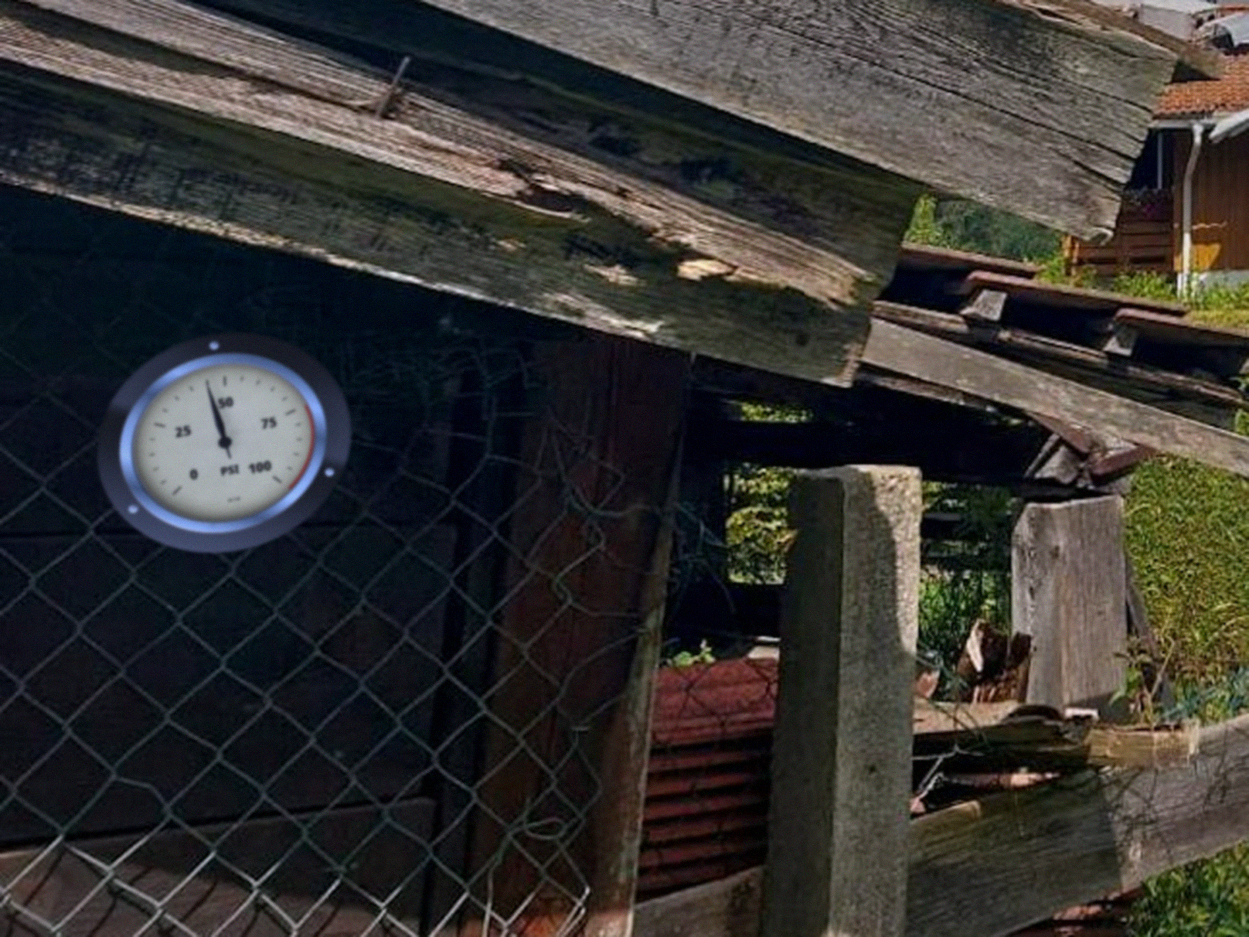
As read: value=45 unit=psi
